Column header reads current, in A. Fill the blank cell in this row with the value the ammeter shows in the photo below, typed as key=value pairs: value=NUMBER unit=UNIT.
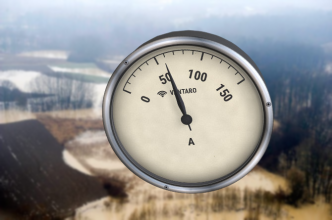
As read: value=60 unit=A
